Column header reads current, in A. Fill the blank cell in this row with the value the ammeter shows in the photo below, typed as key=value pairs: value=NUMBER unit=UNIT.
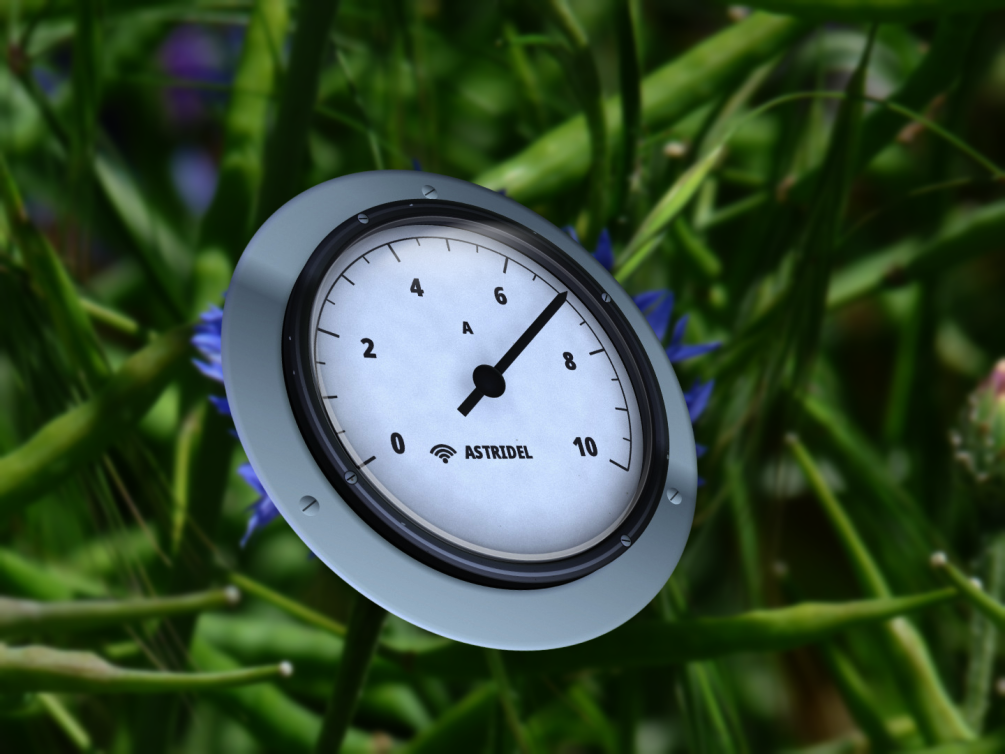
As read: value=7 unit=A
